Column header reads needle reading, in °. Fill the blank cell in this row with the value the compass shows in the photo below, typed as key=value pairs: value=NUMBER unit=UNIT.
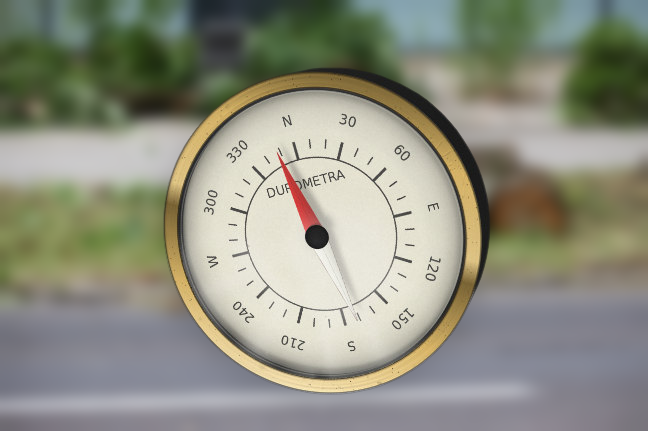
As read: value=350 unit=°
